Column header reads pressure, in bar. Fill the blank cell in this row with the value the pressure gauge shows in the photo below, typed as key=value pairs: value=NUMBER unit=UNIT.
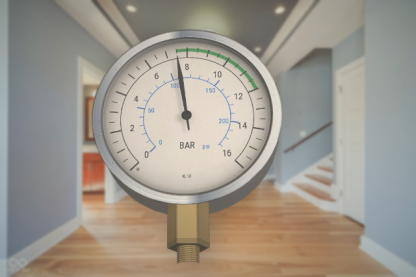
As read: value=7.5 unit=bar
